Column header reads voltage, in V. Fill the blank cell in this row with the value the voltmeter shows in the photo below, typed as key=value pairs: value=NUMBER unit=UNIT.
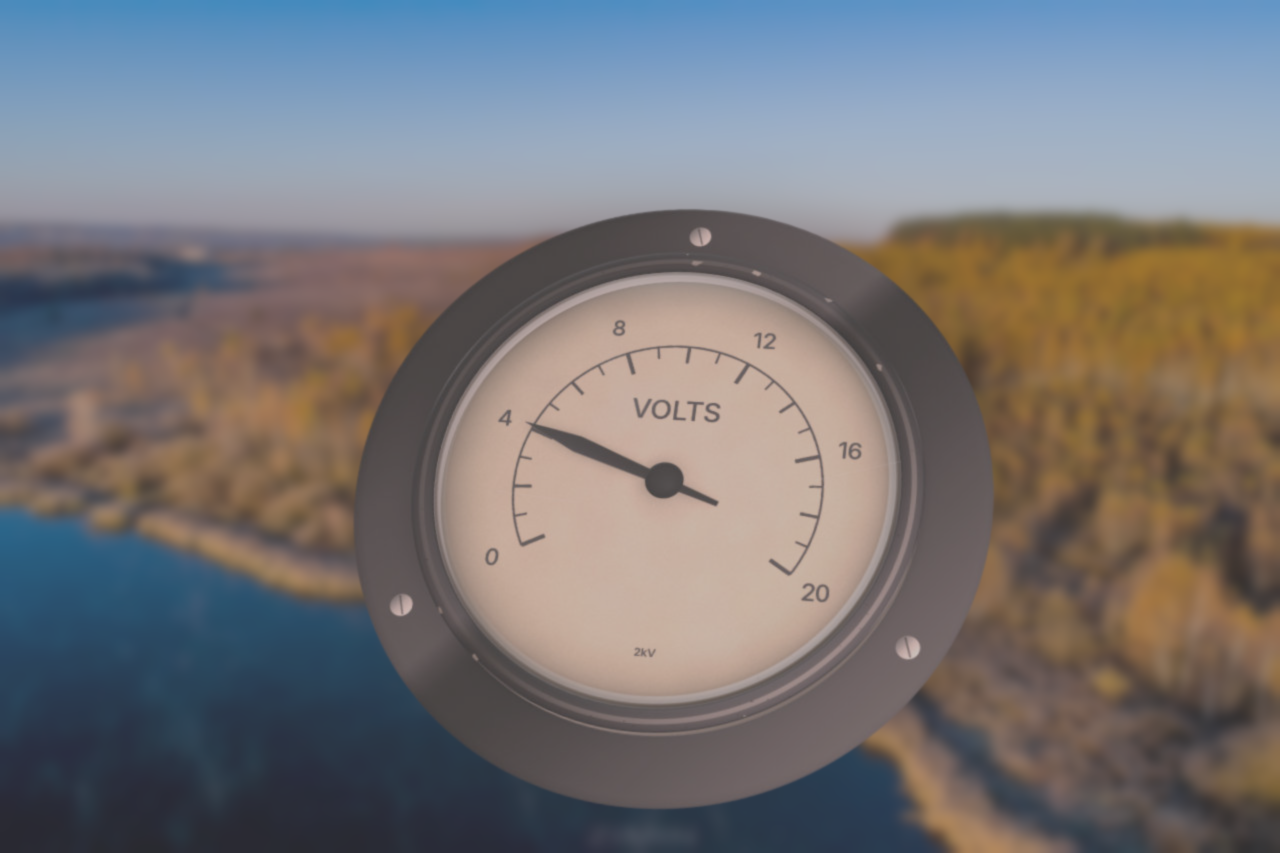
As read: value=4 unit=V
